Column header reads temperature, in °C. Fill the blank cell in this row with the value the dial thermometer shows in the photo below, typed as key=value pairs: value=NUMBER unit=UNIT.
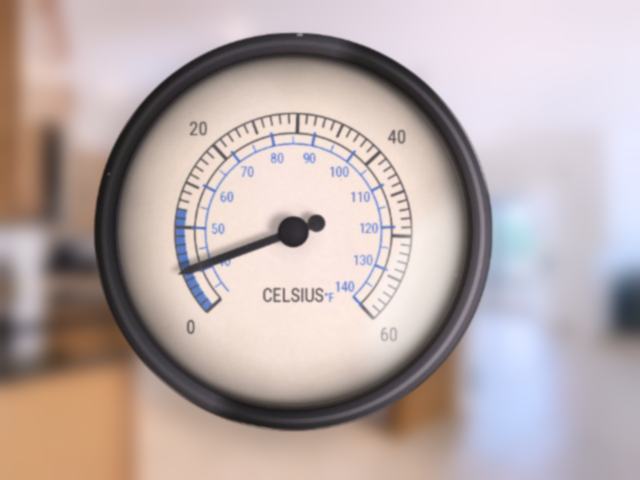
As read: value=5 unit=°C
